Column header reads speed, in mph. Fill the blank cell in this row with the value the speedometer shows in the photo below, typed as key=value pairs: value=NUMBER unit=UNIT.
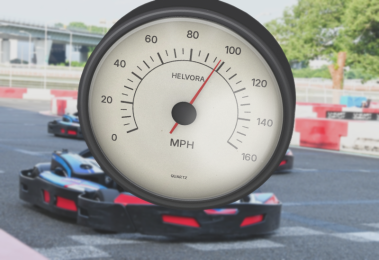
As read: value=97.5 unit=mph
